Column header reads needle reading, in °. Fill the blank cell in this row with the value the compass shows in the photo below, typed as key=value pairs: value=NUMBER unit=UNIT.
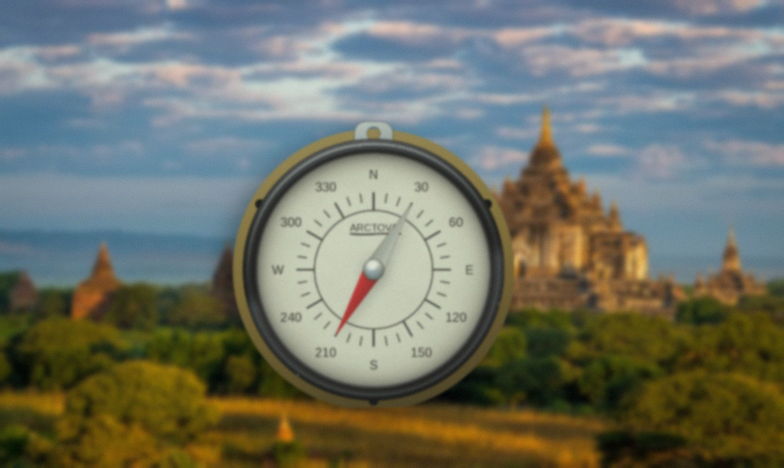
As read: value=210 unit=°
